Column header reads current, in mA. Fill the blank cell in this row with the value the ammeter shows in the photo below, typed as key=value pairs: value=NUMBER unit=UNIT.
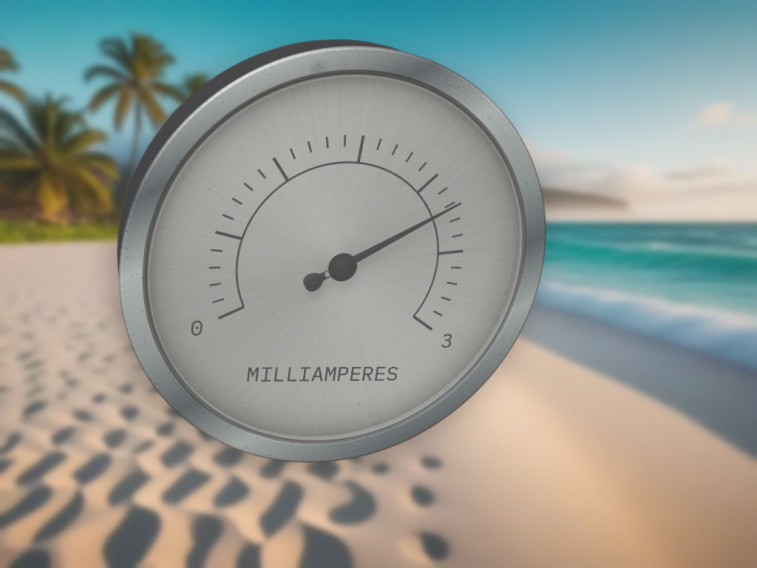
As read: value=2.2 unit=mA
